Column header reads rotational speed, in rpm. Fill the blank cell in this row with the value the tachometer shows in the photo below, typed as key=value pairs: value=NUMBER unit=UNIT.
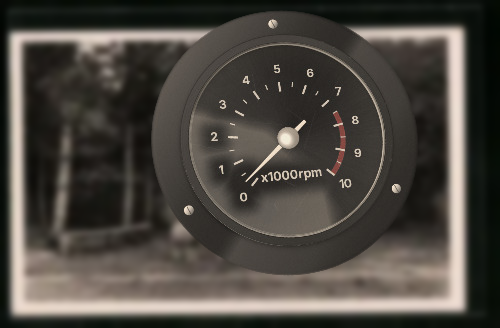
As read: value=250 unit=rpm
